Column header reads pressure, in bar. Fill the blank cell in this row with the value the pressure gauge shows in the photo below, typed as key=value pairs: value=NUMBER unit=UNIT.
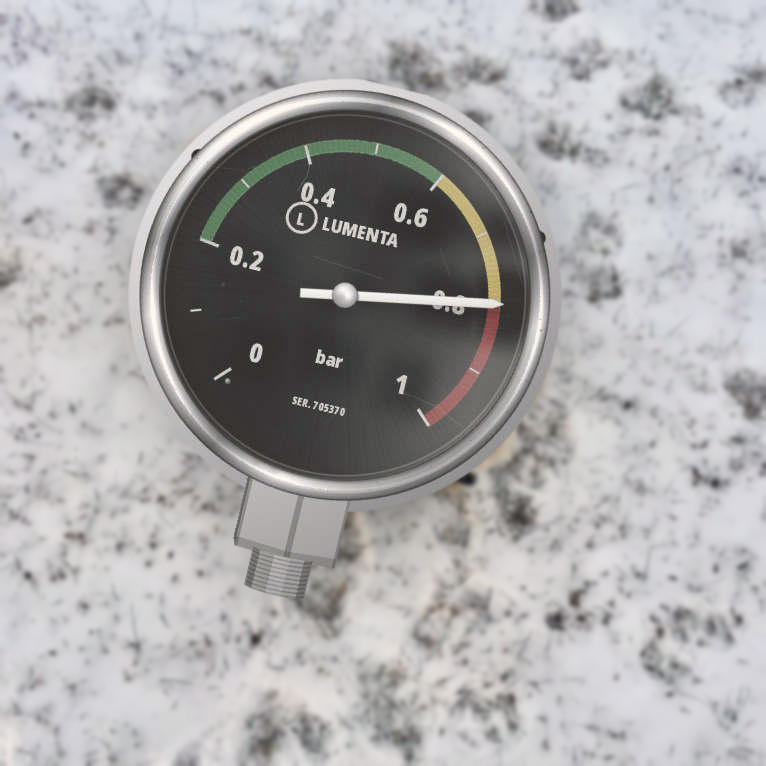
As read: value=0.8 unit=bar
